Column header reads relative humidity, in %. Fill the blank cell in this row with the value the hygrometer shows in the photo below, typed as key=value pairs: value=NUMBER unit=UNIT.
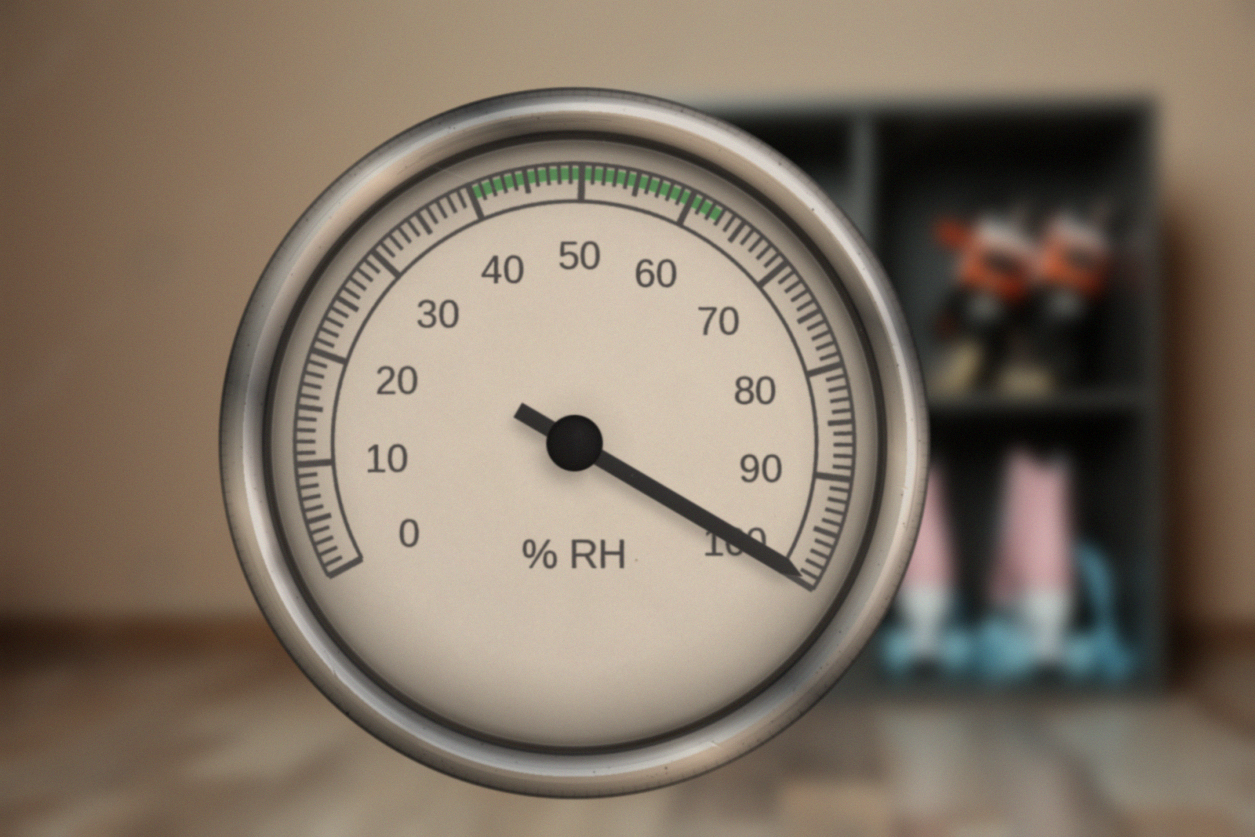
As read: value=99.5 unit=%
